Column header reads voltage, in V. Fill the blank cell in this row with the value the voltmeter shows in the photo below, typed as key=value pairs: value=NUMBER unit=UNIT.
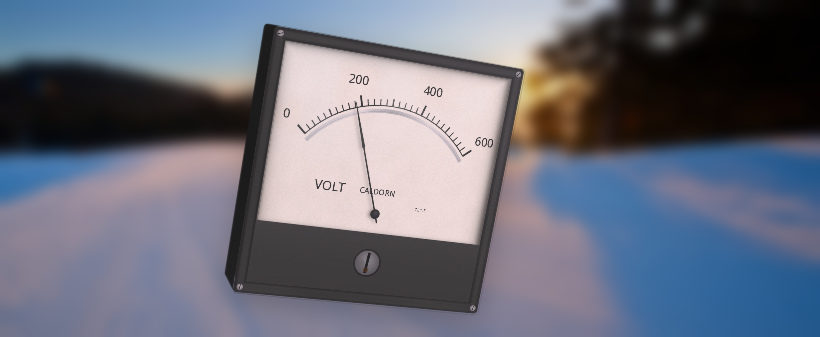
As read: value=180 unit=V
